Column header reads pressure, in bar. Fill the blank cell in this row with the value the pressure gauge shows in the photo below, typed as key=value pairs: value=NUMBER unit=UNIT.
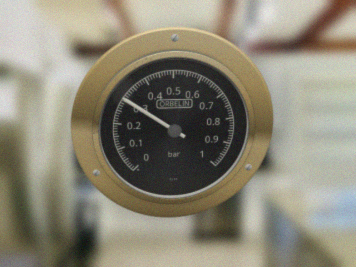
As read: value=0.3 unit=bar
